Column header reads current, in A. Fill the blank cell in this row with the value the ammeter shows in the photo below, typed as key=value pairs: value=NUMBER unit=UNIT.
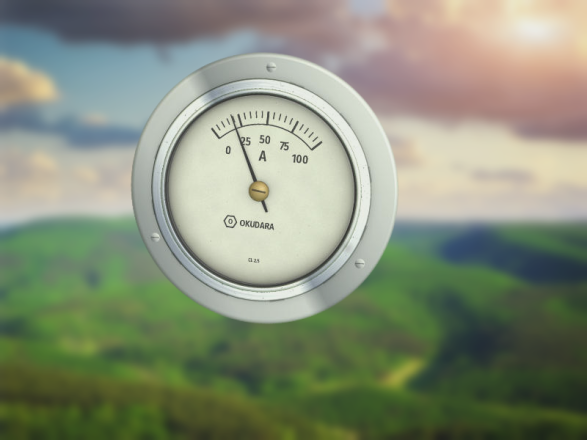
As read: value=20 unit=A
